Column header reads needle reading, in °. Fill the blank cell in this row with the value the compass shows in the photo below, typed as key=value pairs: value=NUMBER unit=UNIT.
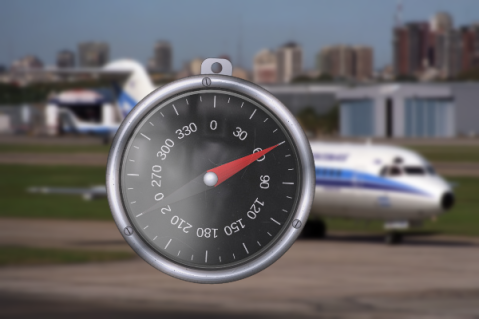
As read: value=60 unit=°
